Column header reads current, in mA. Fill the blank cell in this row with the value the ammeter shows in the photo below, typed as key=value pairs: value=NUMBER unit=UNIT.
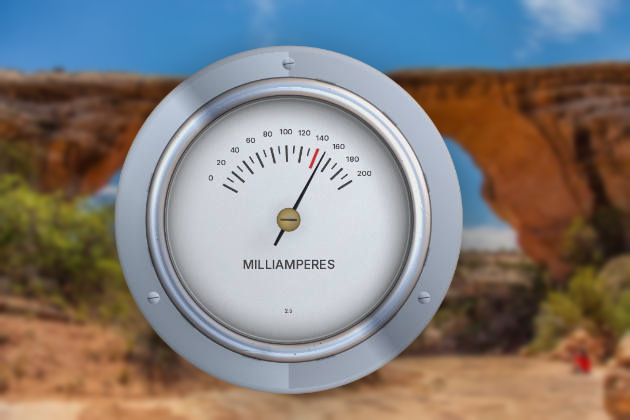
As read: value=150 unit=mA
